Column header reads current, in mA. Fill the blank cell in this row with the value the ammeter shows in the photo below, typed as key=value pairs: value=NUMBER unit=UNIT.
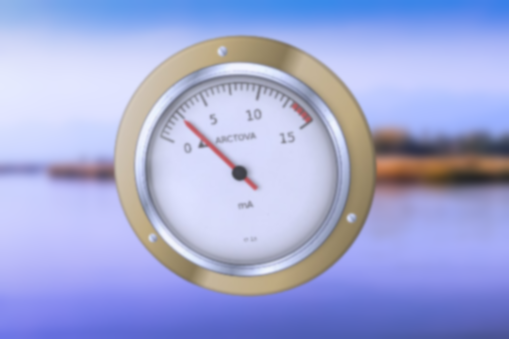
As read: value=2.5 unit=mA
